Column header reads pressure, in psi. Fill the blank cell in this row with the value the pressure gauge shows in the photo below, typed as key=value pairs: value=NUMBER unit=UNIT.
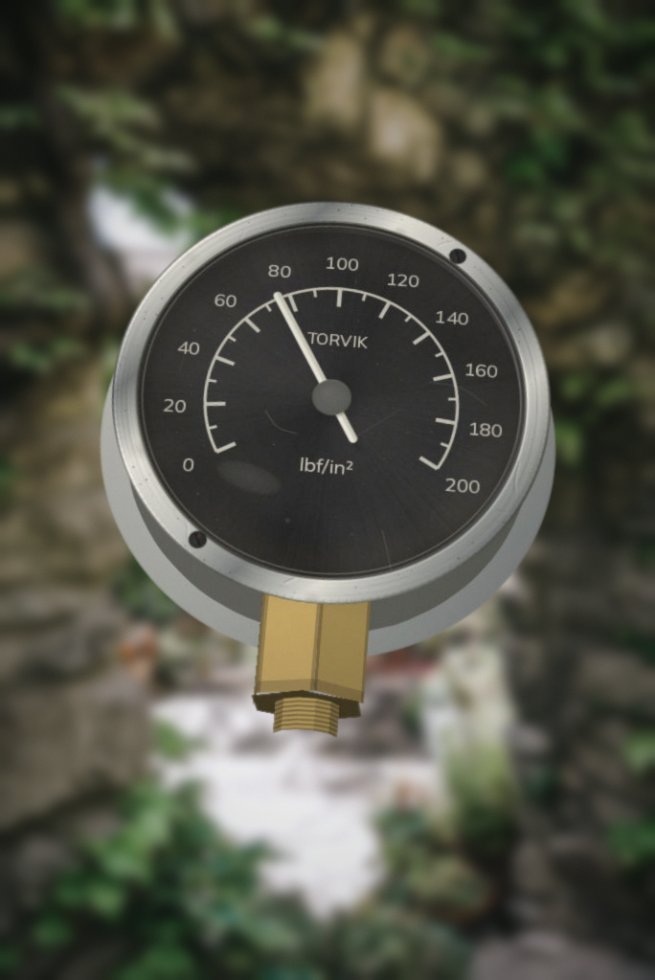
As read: value=75 unit=psi
